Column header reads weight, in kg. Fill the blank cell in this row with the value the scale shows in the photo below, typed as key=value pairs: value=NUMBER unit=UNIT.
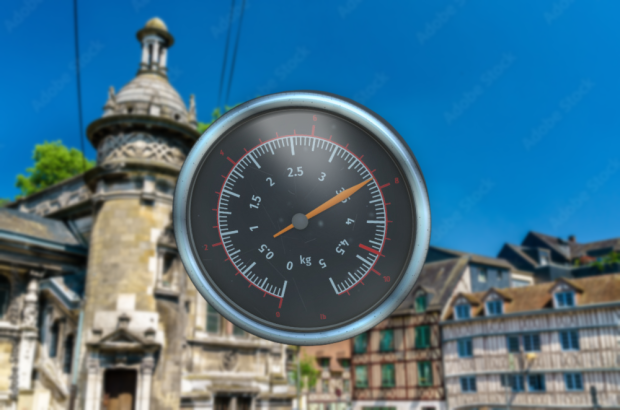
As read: value=3.5 unit=kg
